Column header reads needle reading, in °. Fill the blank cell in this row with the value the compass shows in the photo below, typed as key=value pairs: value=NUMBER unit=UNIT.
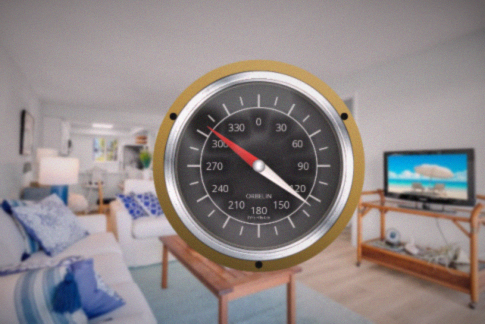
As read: value=307.5 unit=°
